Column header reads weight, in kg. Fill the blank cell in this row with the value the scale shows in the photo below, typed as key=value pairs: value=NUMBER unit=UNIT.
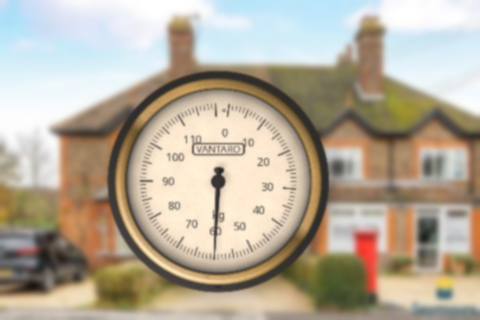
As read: value=60 unit=kg
